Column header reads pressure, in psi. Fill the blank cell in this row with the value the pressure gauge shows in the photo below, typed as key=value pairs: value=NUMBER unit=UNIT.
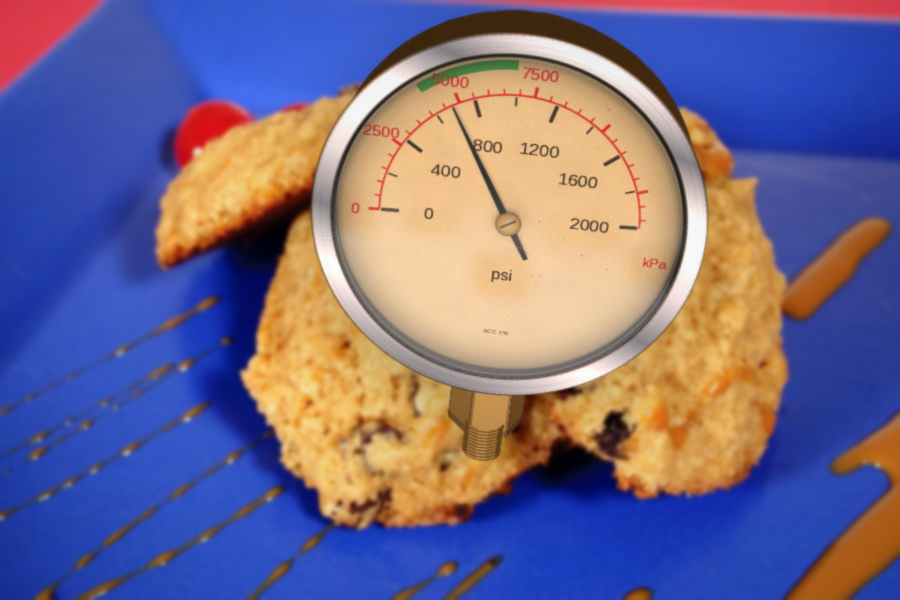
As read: value=700 unit=psi
